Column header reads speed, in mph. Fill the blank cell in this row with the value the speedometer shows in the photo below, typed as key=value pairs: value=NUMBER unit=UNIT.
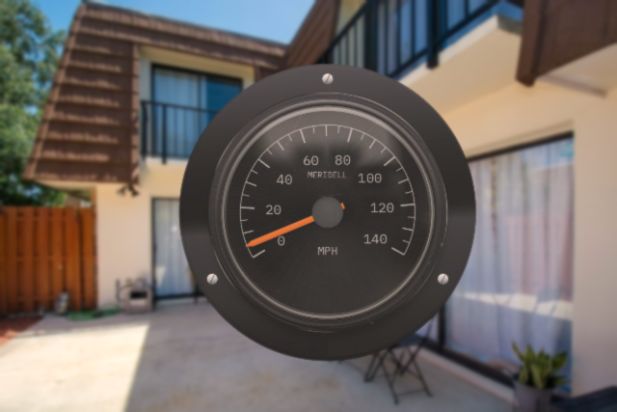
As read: value=5 unit=mph
